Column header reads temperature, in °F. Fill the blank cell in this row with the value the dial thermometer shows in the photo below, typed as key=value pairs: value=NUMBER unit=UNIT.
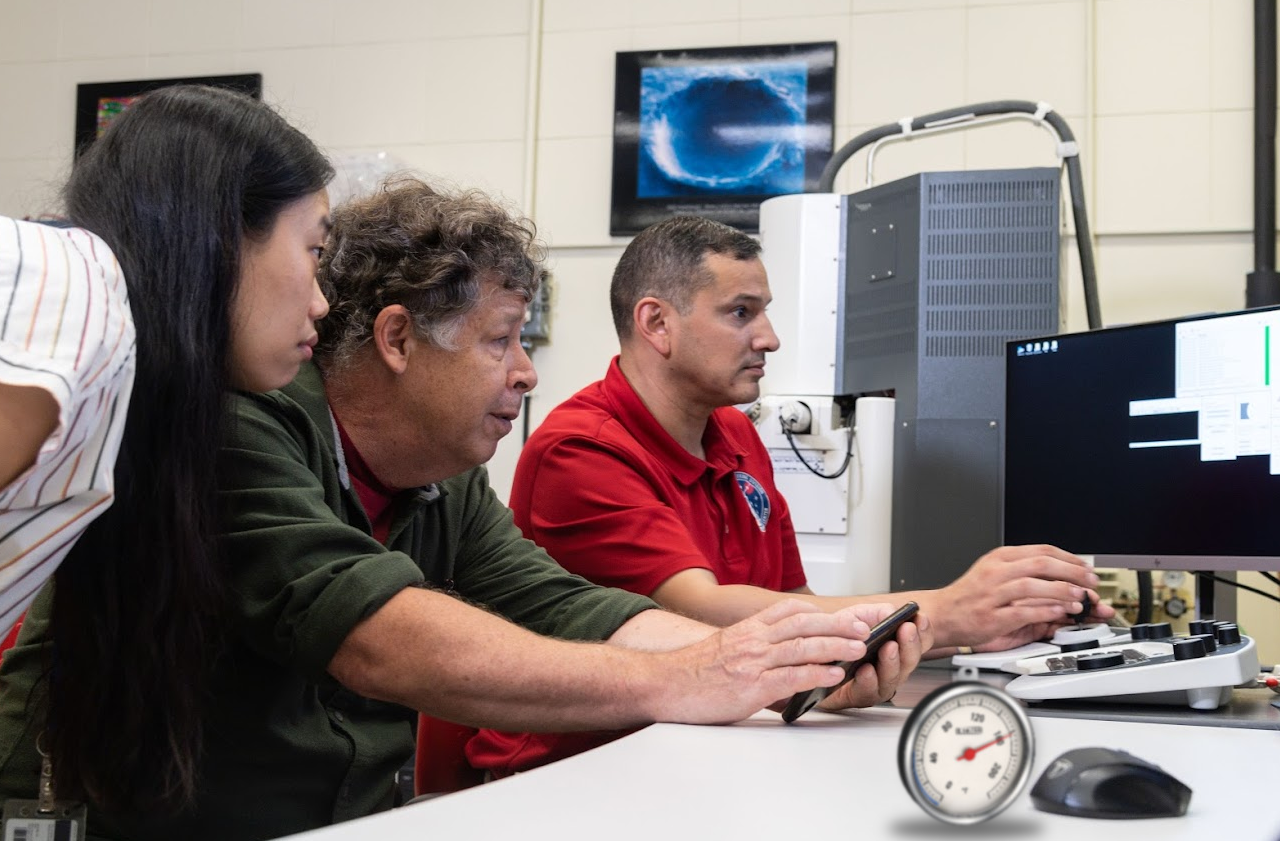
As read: value=160 unit=°F
